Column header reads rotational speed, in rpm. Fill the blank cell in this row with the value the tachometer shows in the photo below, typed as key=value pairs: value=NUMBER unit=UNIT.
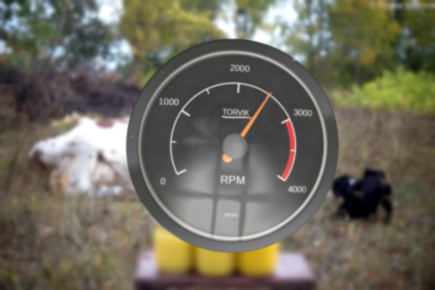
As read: value=2500 unit=rpm
